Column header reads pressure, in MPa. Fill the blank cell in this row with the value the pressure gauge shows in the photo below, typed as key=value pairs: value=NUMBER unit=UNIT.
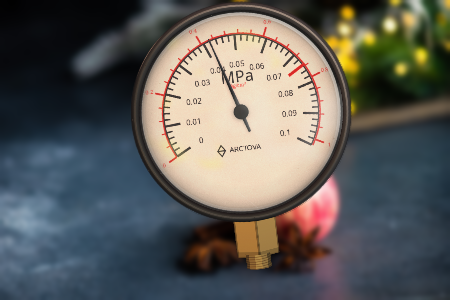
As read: value=0.042 unit=MPa
